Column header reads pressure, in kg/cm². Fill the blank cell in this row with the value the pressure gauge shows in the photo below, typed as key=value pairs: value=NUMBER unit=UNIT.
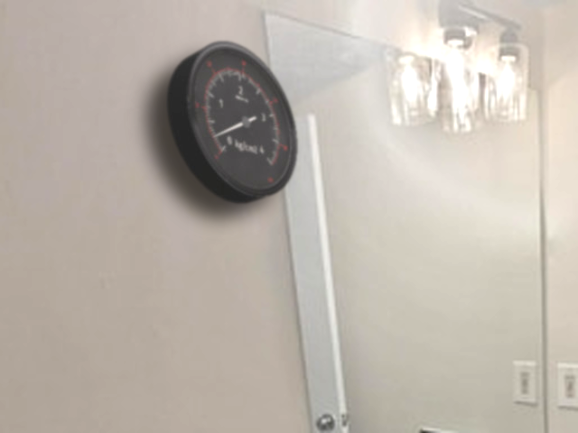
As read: value=0.25 unit=kg/cm²
